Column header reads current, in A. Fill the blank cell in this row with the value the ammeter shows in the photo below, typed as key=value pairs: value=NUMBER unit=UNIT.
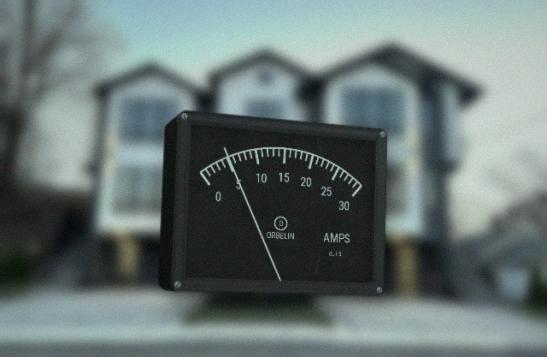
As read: value=5 unit=A
